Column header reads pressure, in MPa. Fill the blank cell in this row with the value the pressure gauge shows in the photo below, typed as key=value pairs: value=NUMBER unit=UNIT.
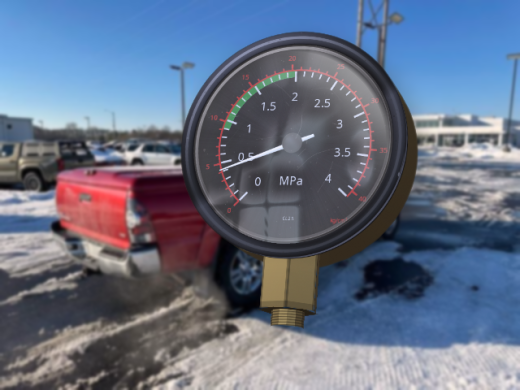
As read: value=0.4 unit=MPa
